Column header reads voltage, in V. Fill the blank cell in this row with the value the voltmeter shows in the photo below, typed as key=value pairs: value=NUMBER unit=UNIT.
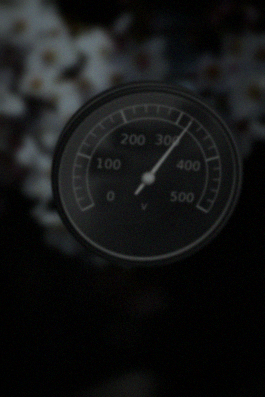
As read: value=320 unit=V
